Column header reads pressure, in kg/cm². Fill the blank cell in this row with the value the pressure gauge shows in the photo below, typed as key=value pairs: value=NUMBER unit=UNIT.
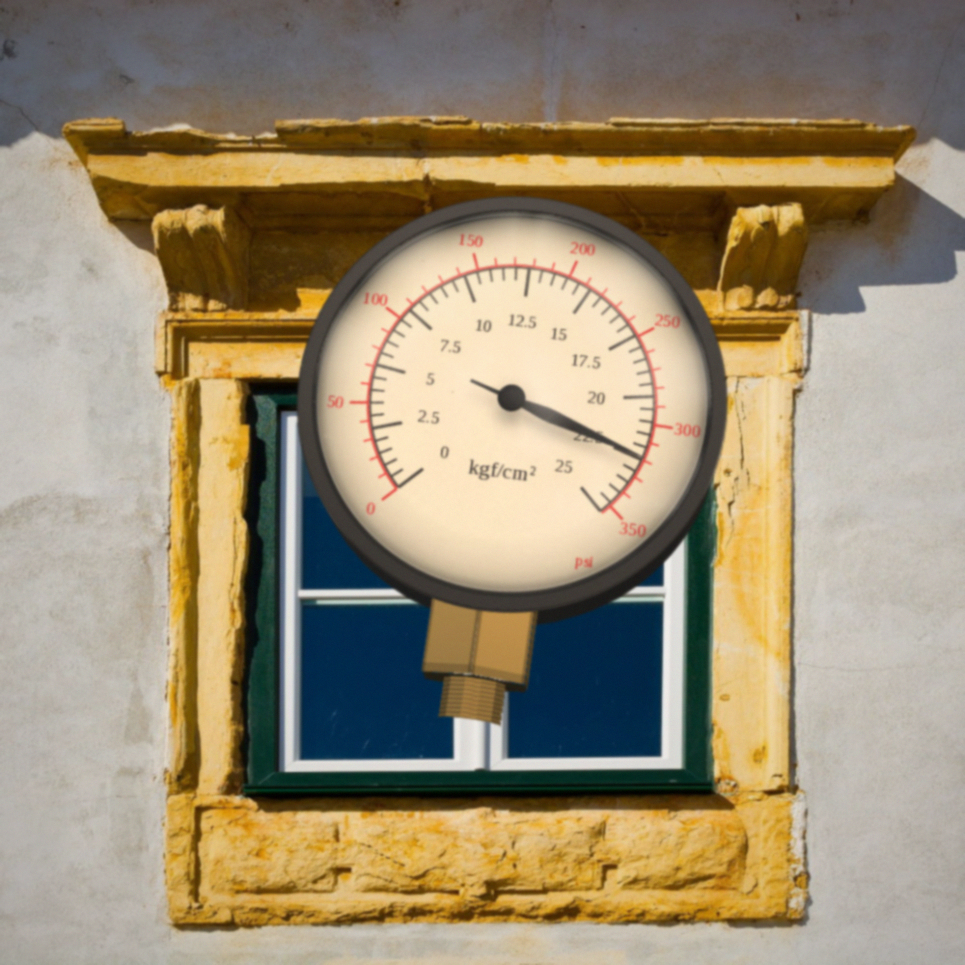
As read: value=22.5 unit=kg/cm²
